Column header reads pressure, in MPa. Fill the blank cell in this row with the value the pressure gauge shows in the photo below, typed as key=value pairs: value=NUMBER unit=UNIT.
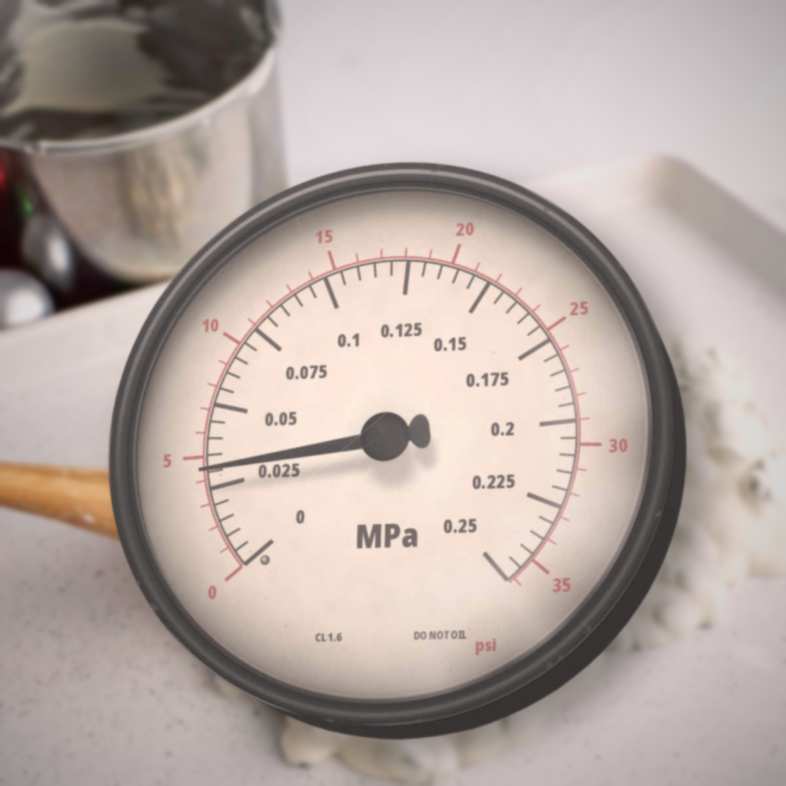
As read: value=0.03 unit=MPa
